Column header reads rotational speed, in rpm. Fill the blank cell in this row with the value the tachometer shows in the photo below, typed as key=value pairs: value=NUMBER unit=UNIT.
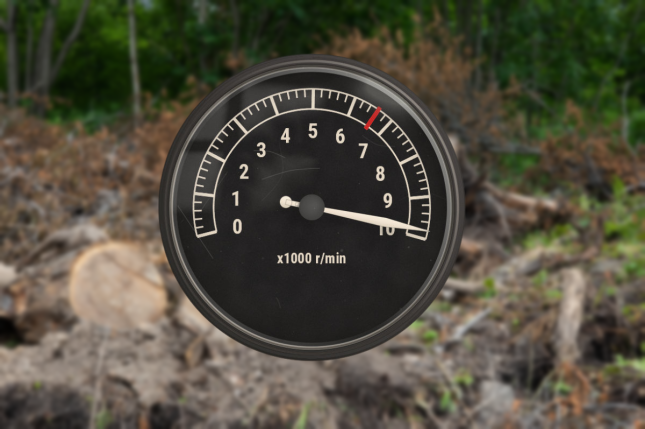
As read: value=9800 unit=rpm
